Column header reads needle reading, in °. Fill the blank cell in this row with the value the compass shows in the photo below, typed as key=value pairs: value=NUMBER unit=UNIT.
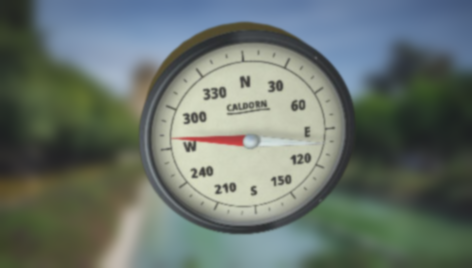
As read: value=280 unit=°
